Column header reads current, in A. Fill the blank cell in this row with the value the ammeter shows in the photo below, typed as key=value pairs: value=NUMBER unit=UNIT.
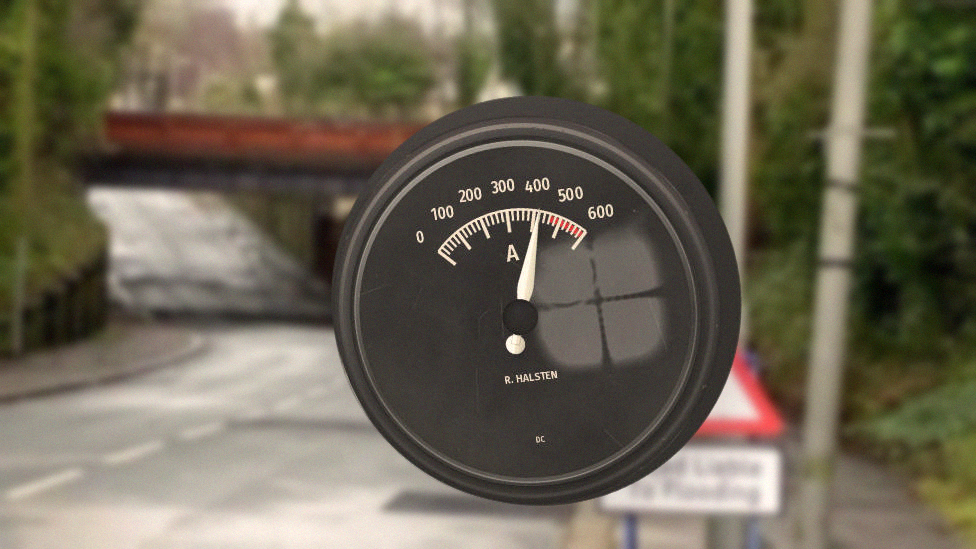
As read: value=420 unit=A
